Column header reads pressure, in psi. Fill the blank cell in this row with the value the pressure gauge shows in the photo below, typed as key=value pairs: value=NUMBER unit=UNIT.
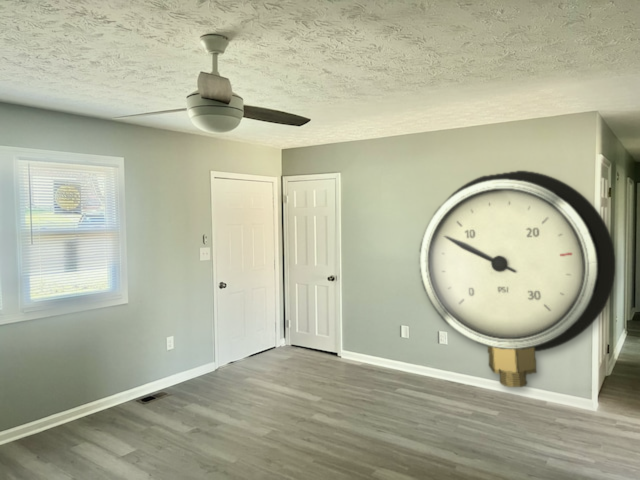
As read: value=8 unit=psi
